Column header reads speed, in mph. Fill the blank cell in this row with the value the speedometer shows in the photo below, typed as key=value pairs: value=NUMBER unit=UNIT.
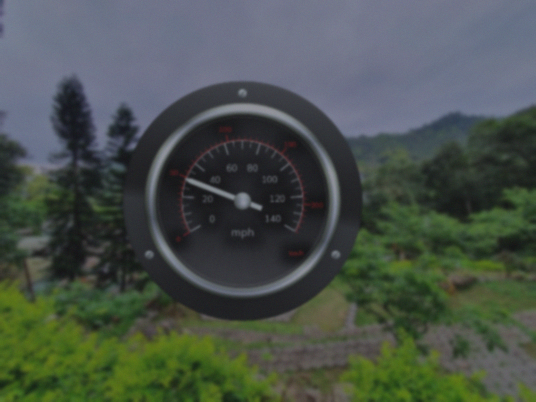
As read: value=30 unit=mph
